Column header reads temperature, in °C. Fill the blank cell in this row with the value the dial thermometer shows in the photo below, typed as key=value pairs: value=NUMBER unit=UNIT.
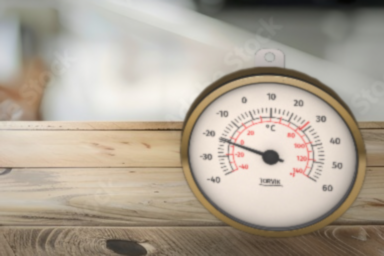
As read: value=-20 unit=°C
